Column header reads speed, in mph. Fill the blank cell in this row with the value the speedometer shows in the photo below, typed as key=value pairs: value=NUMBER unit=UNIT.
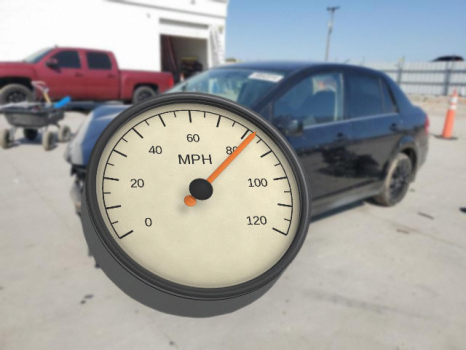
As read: value=82.5 unit=mph
